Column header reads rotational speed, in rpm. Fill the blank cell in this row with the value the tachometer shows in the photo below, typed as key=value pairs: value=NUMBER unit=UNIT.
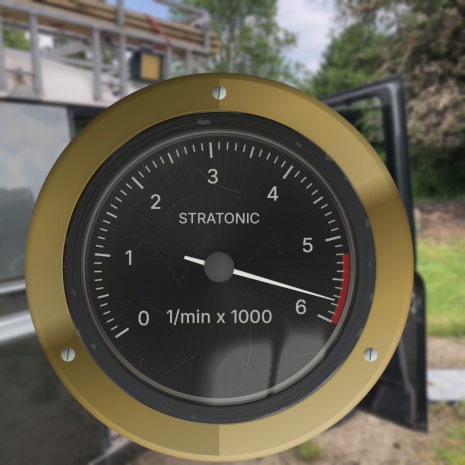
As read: value=5750 unit=rpm
